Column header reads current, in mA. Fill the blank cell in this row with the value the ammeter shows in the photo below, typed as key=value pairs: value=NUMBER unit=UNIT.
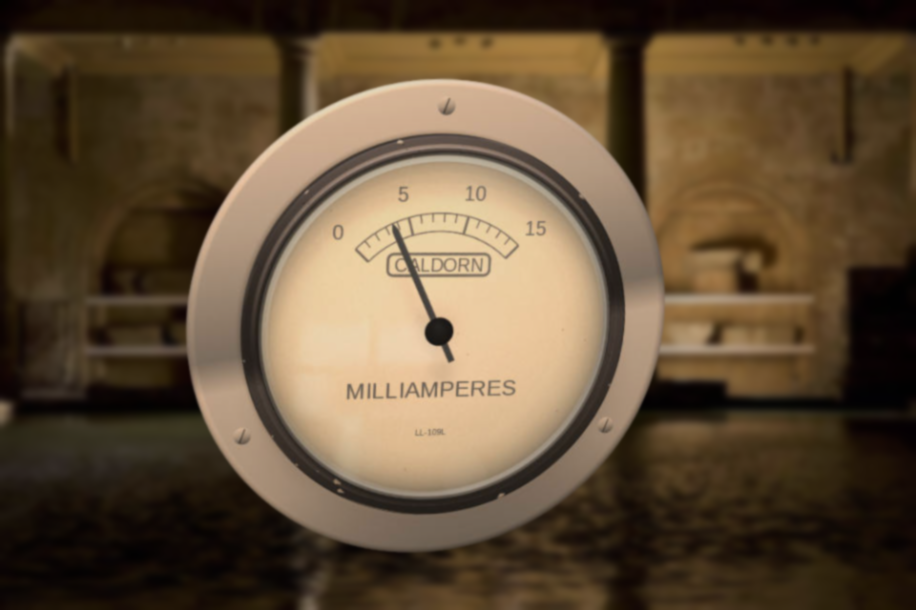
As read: value=3.5 unit=mA
